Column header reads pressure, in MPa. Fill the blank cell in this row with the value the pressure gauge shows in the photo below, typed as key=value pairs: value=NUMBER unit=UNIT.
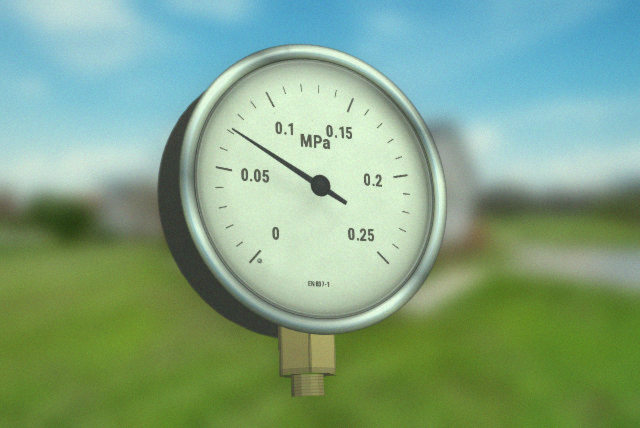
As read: value=0.07 unit=MPa
